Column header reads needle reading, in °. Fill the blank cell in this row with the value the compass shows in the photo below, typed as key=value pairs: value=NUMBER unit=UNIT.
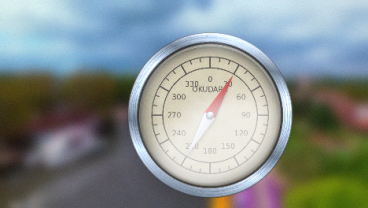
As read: value=30 unit=°
